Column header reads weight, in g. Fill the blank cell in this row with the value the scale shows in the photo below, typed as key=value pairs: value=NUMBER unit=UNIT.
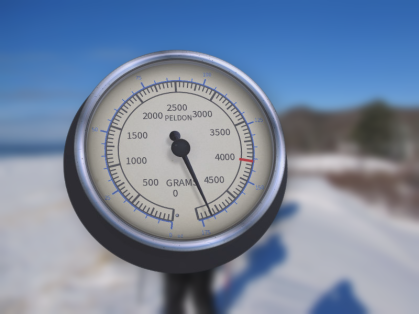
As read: value=4850 unit=g
